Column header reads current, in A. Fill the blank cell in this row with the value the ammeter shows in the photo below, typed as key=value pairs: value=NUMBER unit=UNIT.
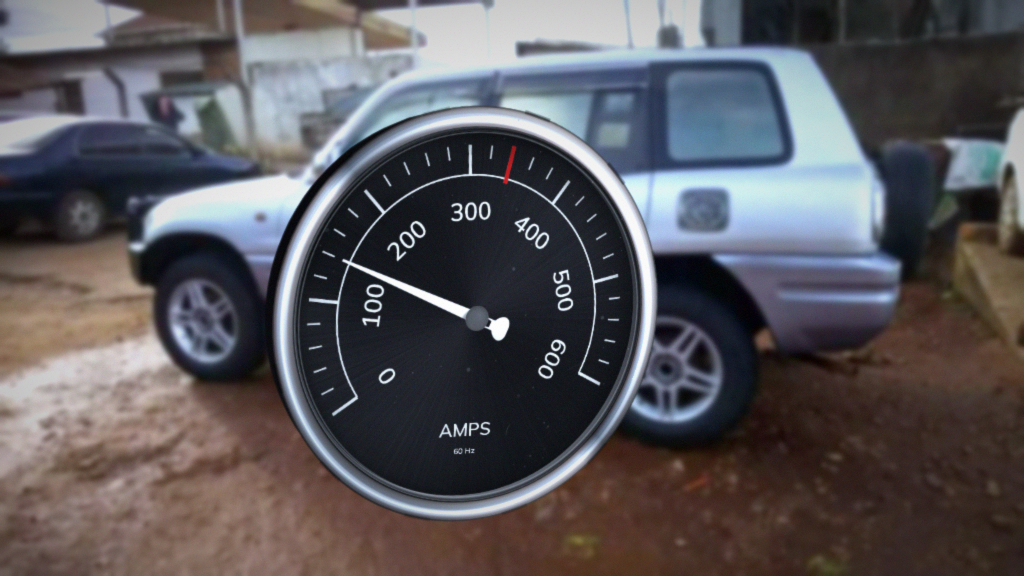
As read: value=140 unit=A
